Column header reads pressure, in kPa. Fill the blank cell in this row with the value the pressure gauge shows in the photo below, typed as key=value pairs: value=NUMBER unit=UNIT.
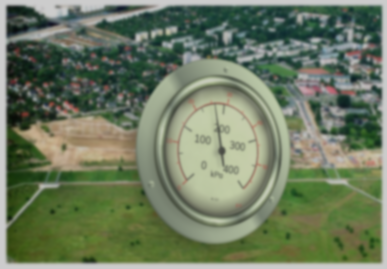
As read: value=175 unit=kPa
